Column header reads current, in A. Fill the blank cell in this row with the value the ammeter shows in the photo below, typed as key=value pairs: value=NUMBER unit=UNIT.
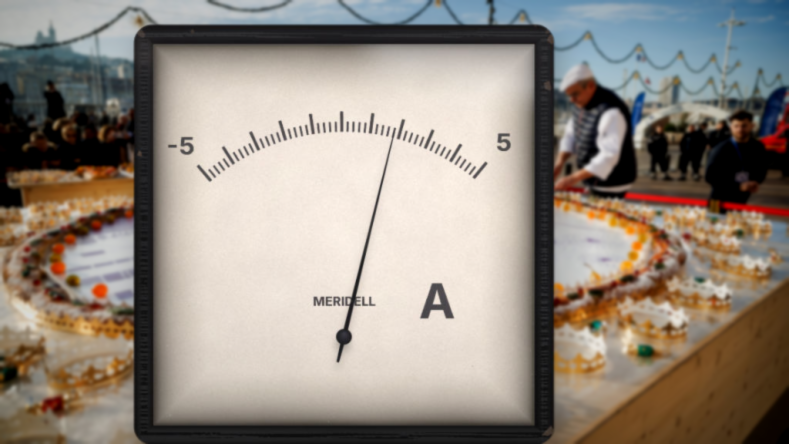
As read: value=1.8 unit=A
